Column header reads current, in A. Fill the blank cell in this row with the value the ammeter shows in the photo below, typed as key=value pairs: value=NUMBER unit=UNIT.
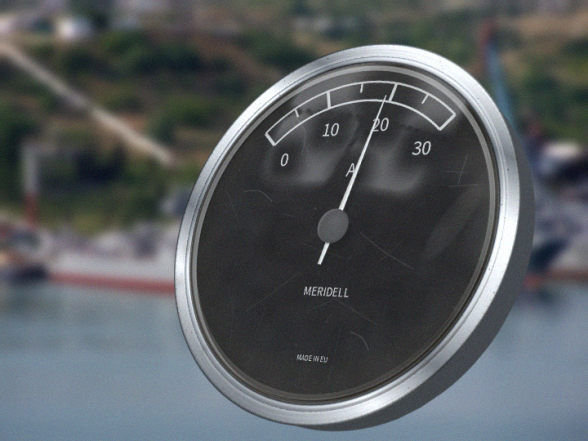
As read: value=20 unit=A
